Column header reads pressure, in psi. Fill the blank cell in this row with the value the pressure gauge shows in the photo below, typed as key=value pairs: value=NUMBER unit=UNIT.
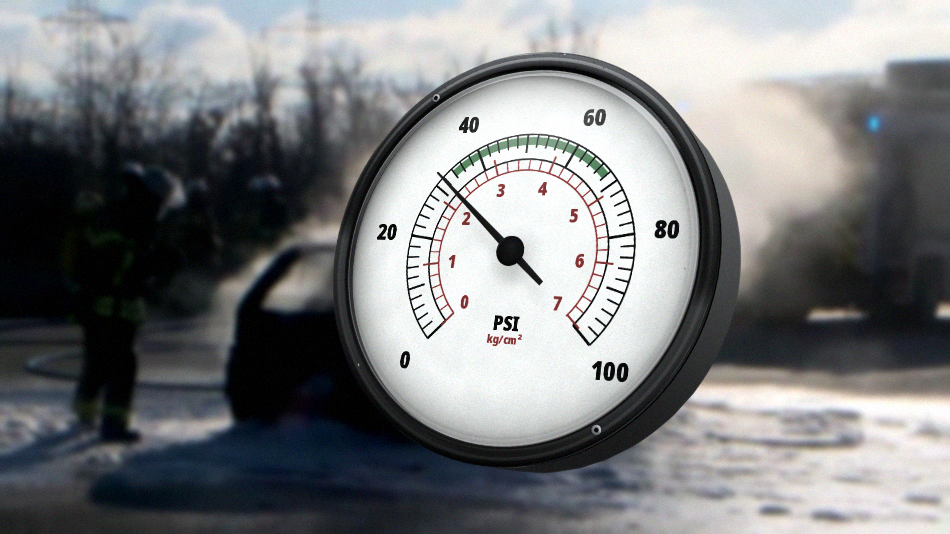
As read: value=32 unit=psi
